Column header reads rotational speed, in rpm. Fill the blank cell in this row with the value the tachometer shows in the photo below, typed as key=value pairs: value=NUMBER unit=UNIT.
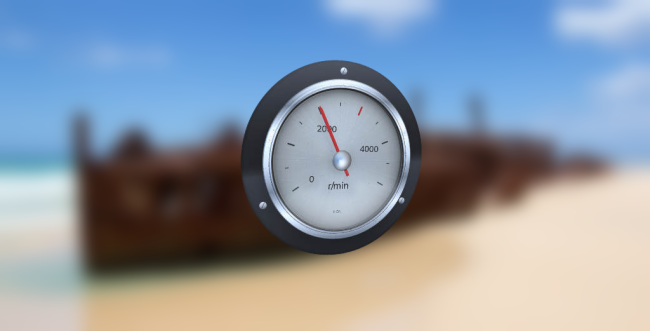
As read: value=2000 unit=rpm
